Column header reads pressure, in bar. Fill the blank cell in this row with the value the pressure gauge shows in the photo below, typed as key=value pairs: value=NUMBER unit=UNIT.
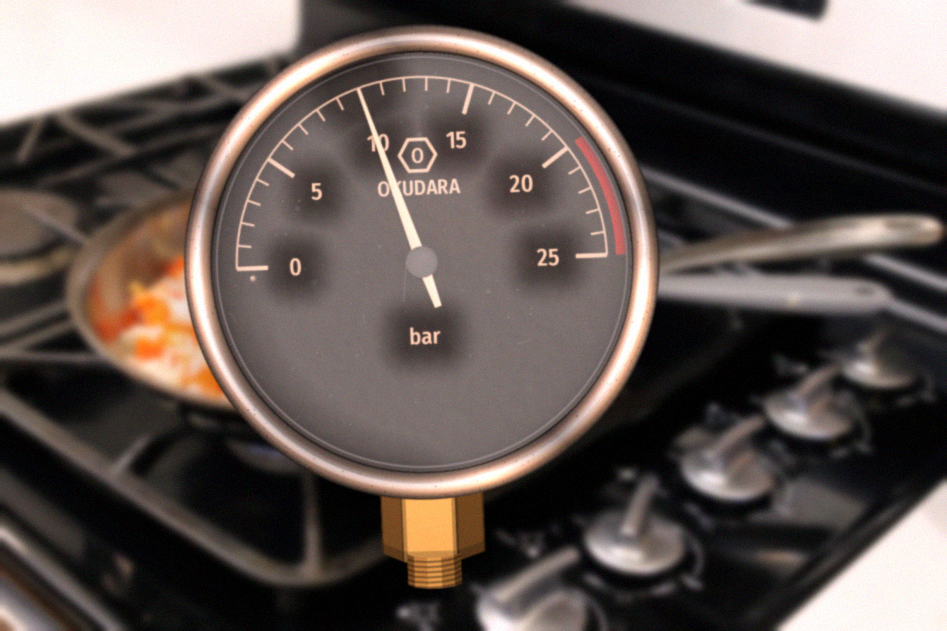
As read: value=10 unit=bar
